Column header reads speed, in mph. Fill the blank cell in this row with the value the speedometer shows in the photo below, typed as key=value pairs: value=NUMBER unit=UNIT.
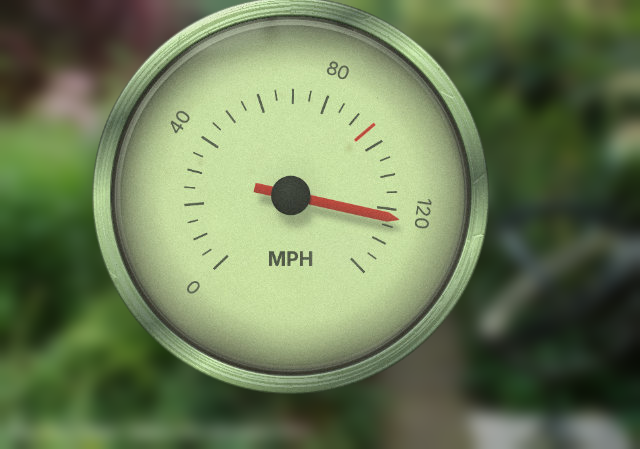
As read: value=122.5 unit=mph
